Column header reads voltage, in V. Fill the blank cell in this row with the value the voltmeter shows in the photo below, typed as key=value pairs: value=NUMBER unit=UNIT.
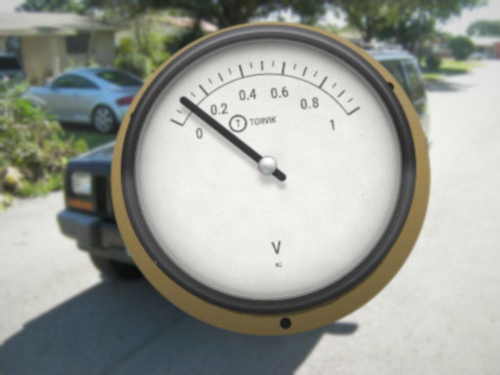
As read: value=0.1 unit=V
